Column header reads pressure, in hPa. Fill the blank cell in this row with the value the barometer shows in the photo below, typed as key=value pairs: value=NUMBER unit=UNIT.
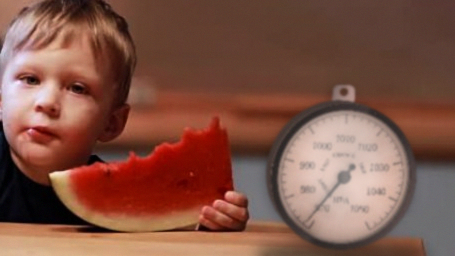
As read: value=972 unit=hPa
